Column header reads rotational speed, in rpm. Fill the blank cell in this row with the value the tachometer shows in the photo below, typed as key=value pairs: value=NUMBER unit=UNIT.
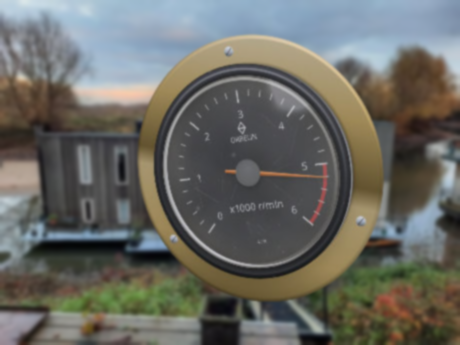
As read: value=5200 unit=rpm
